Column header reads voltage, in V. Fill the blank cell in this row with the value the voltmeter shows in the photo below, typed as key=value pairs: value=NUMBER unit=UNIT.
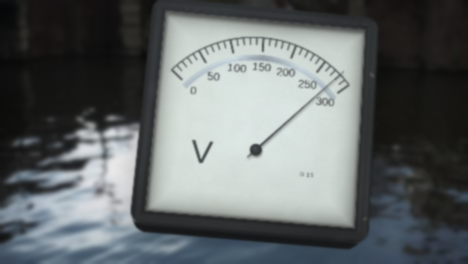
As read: value=280 unit=V
